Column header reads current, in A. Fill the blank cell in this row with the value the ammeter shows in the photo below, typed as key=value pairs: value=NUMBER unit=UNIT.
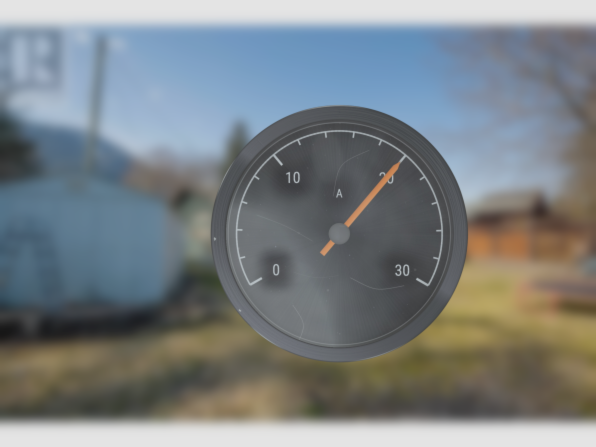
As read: value=20 unit=A
